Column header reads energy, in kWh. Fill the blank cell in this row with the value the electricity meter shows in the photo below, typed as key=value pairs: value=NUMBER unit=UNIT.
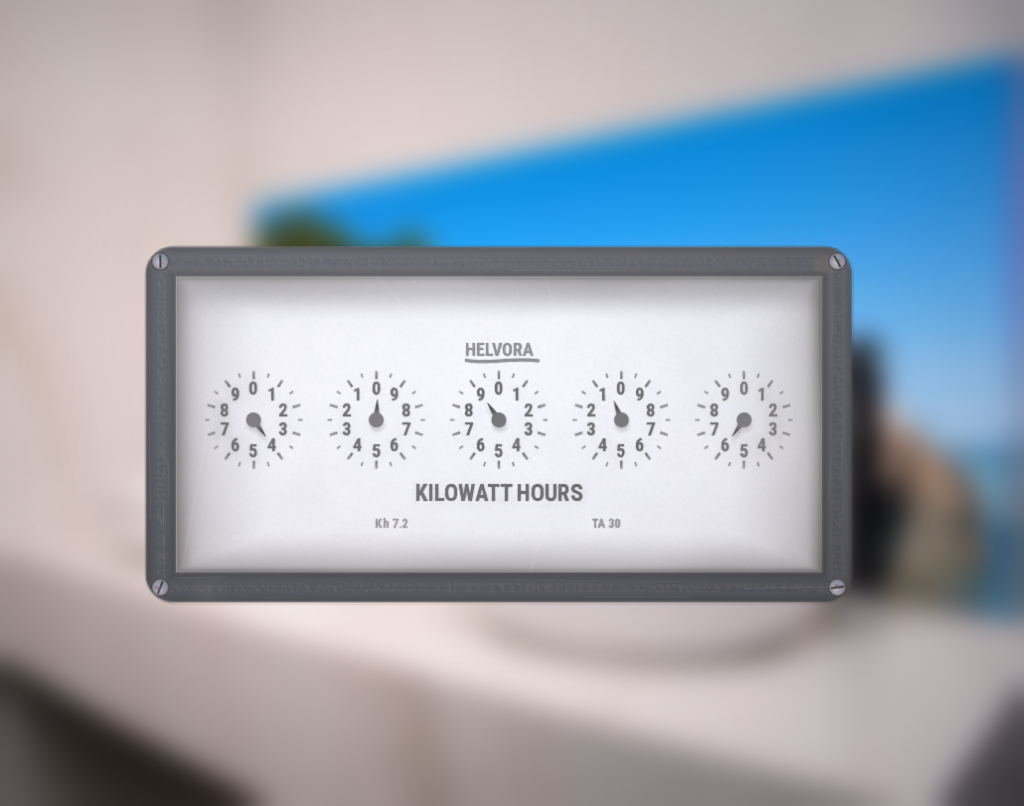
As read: value=39906 unit=kWh
